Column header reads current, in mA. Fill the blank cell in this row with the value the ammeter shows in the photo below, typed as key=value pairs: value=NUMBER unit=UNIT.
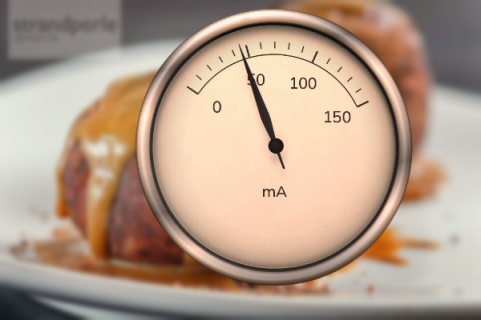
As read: value=45 unit=mA
